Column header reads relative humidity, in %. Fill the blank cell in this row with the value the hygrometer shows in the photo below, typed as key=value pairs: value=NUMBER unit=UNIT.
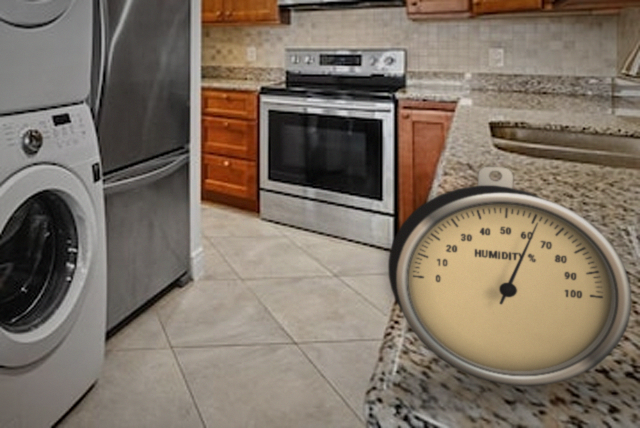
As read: value=60 unit=%
